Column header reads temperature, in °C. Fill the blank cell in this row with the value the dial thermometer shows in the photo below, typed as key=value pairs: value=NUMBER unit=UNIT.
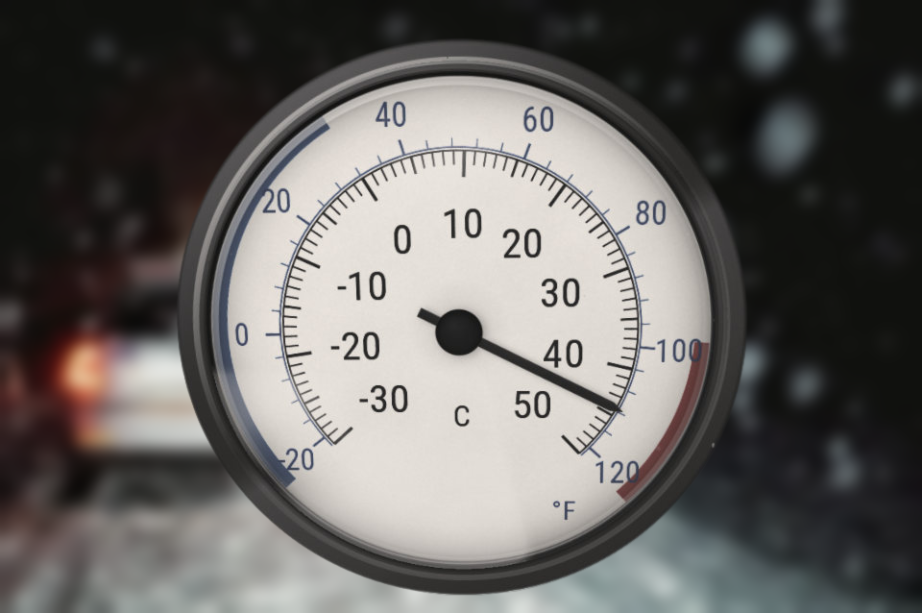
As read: value=44 unit=°C
